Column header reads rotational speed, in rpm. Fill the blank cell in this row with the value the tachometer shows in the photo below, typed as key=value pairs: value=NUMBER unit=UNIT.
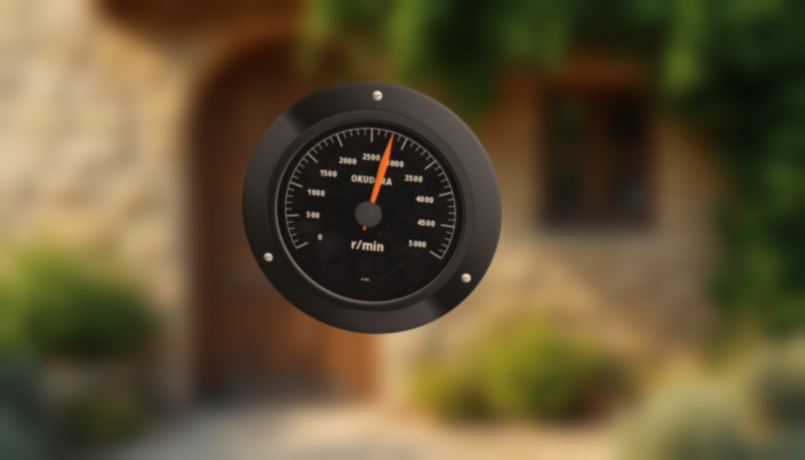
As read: value=2800 unit=rpm
